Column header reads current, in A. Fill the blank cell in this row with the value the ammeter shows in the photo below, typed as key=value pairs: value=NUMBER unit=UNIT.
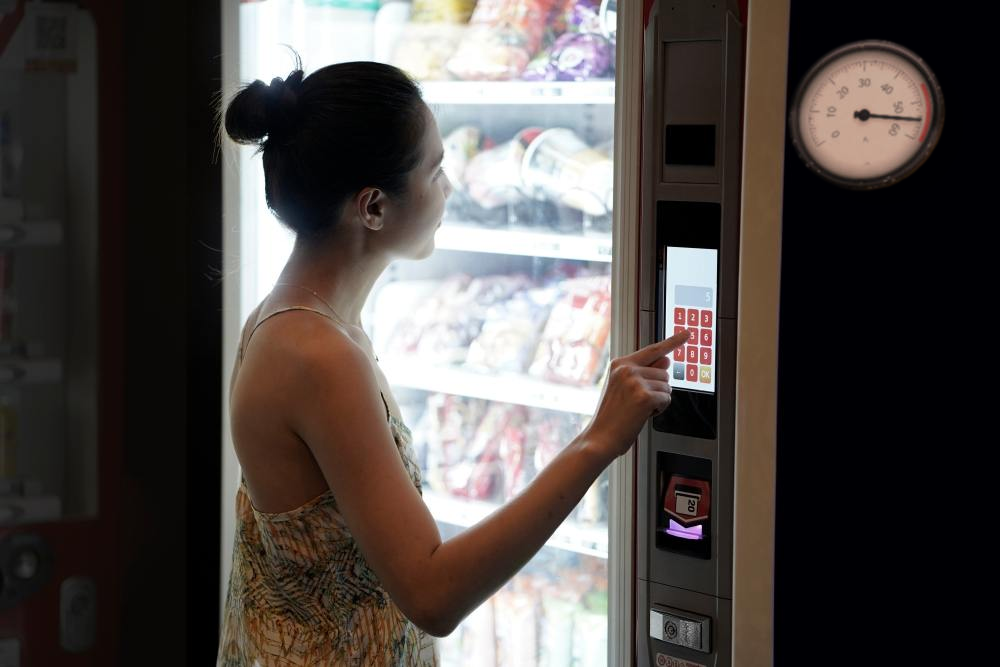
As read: value=55 unit=A
